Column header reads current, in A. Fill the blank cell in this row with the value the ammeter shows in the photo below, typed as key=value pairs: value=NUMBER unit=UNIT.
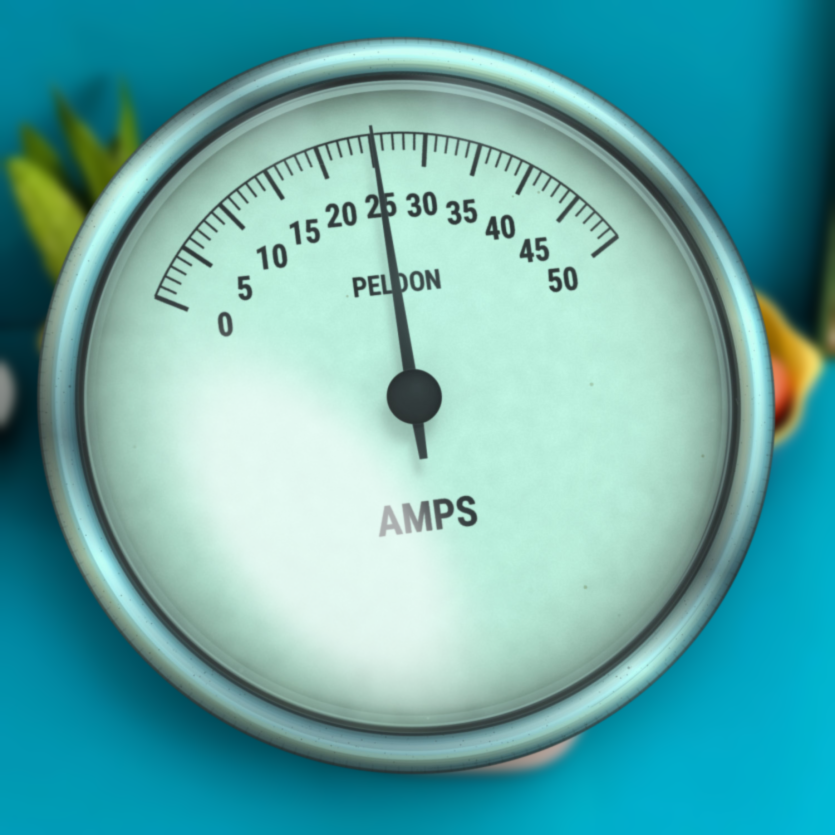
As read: value=25 unit=A
